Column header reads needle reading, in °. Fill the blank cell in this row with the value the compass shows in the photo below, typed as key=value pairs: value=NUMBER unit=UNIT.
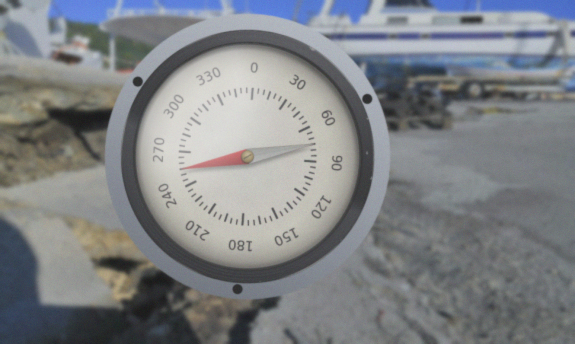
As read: value=255 unit=°
